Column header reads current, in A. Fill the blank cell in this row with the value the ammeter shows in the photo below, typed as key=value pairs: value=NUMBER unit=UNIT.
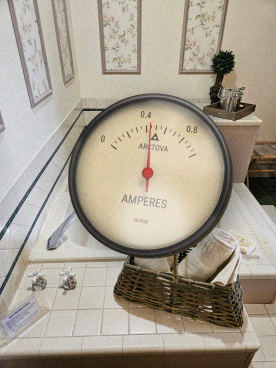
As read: value=0.45 unit=A
